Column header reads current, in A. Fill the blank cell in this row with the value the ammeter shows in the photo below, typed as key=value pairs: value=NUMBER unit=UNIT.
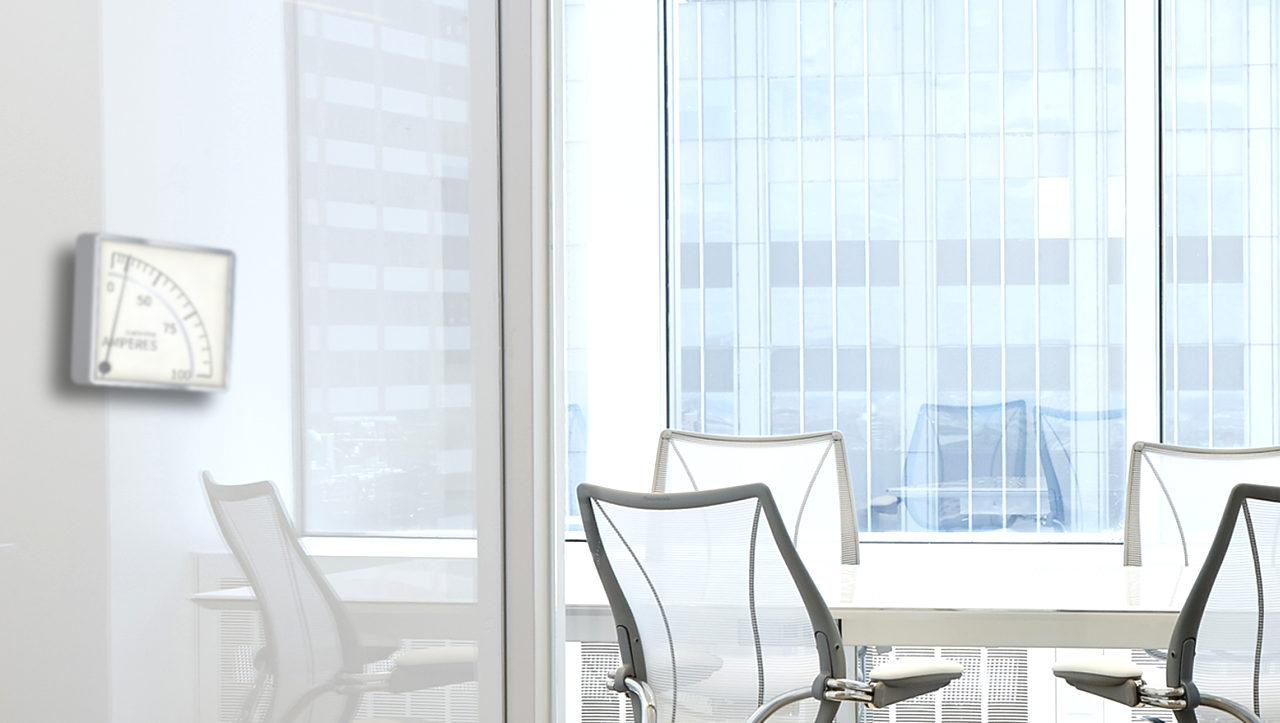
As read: value=25 unit=A
